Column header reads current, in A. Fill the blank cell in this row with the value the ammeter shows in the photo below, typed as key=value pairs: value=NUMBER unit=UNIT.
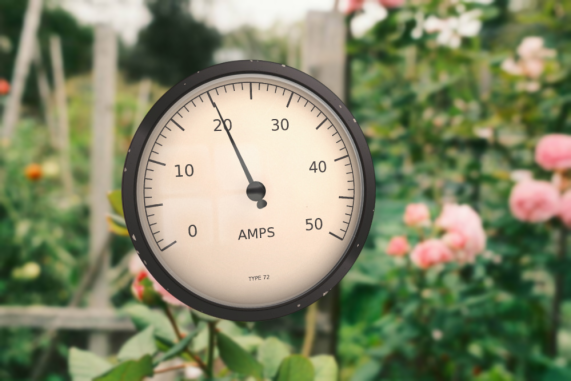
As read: value=20 unit=A
